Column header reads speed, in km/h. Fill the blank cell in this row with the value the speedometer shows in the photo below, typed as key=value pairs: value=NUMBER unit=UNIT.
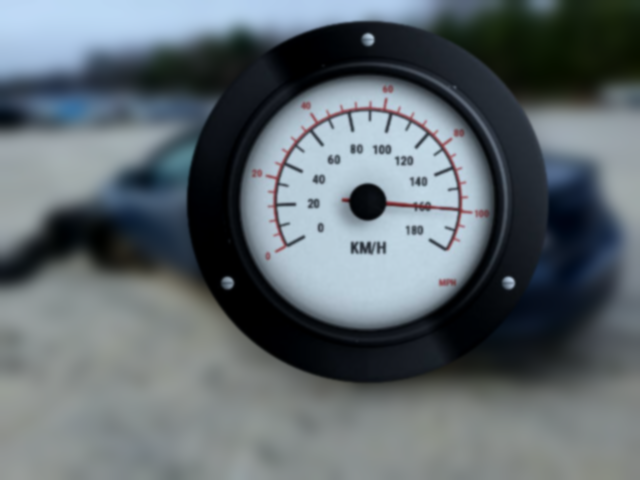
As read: value=160 unit=km/h
